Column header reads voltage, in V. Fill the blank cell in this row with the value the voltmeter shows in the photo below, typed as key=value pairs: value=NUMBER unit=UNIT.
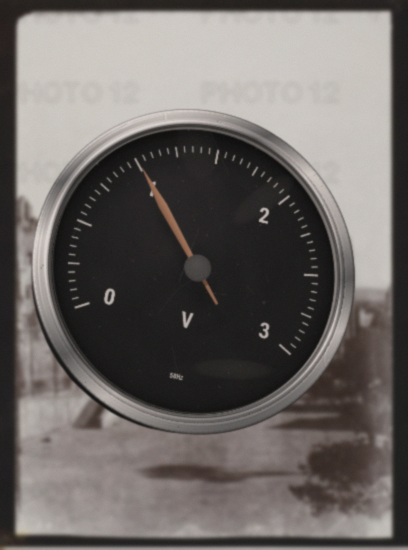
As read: value=1 unit=V
